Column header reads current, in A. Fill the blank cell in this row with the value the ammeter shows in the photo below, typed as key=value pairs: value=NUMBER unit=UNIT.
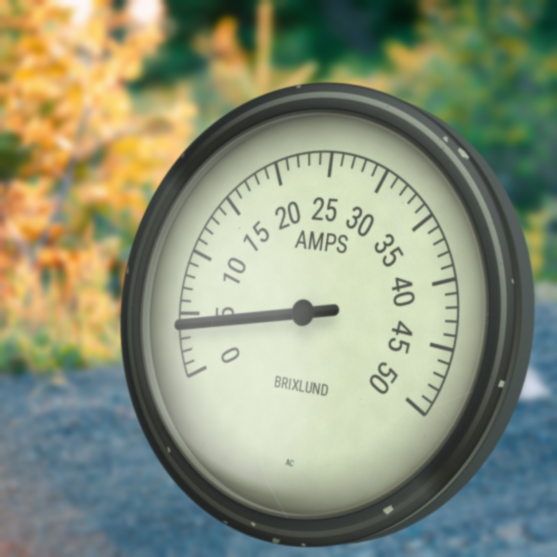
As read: value=4 unit=A
